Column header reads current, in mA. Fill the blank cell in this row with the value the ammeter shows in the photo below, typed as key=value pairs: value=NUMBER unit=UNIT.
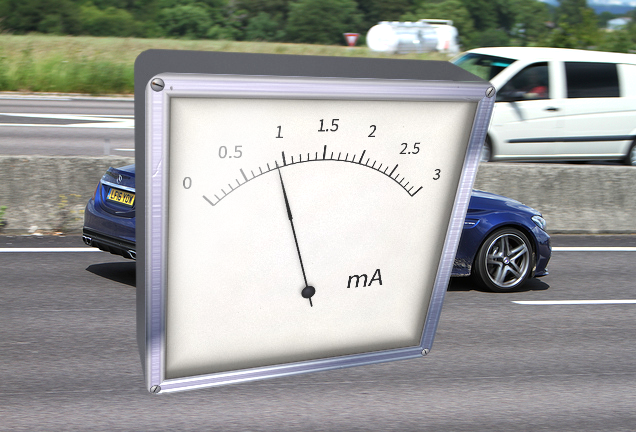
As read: value=0.9 unit=mA
